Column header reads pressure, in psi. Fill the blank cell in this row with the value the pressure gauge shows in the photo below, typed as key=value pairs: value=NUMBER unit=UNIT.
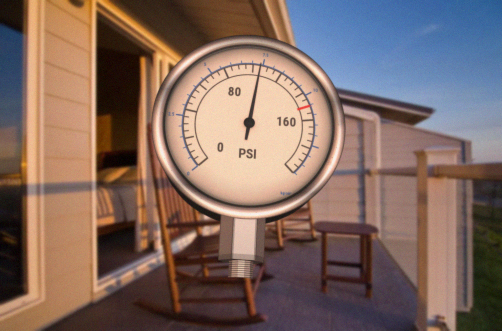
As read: value=105 unit=psi
